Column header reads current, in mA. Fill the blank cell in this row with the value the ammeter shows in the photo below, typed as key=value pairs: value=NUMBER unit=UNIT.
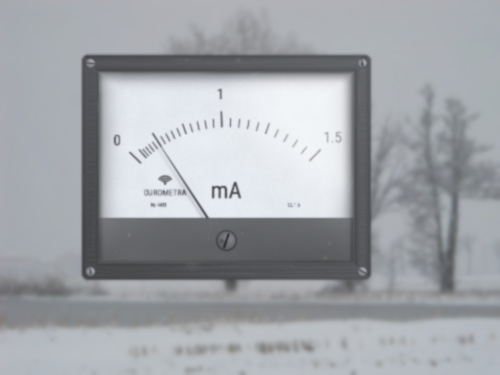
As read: value=0.5 unit=mA
